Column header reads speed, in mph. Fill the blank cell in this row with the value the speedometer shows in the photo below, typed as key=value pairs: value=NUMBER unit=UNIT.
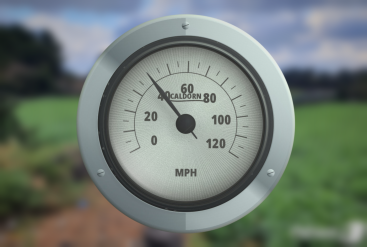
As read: value=40 unit=mph
